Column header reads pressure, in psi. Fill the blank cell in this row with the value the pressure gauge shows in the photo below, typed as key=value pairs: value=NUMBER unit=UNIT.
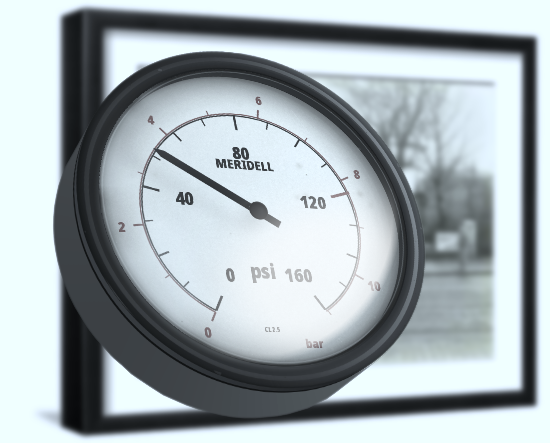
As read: value=50 unit=psi
